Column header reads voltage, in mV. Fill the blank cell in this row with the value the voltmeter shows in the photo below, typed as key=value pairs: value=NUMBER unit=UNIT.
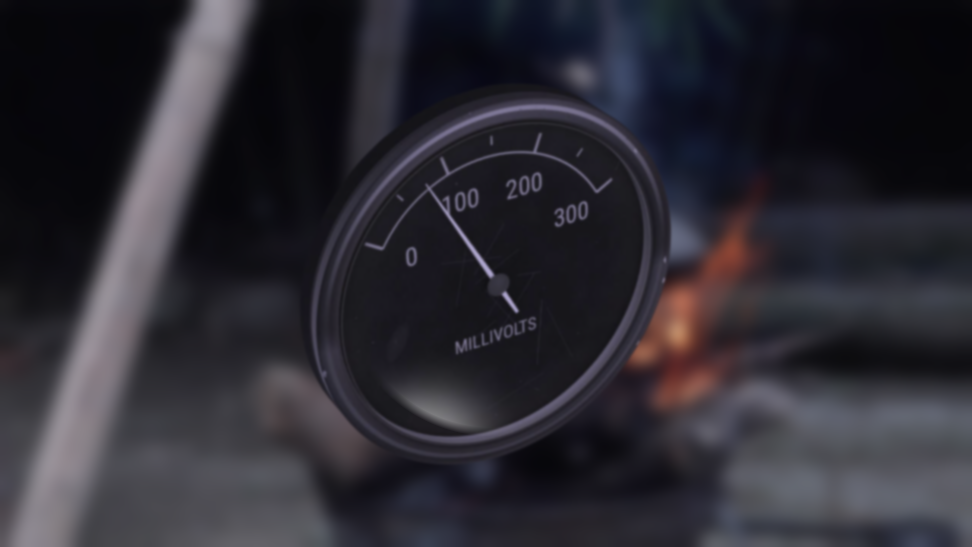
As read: value=75 unit=mV
